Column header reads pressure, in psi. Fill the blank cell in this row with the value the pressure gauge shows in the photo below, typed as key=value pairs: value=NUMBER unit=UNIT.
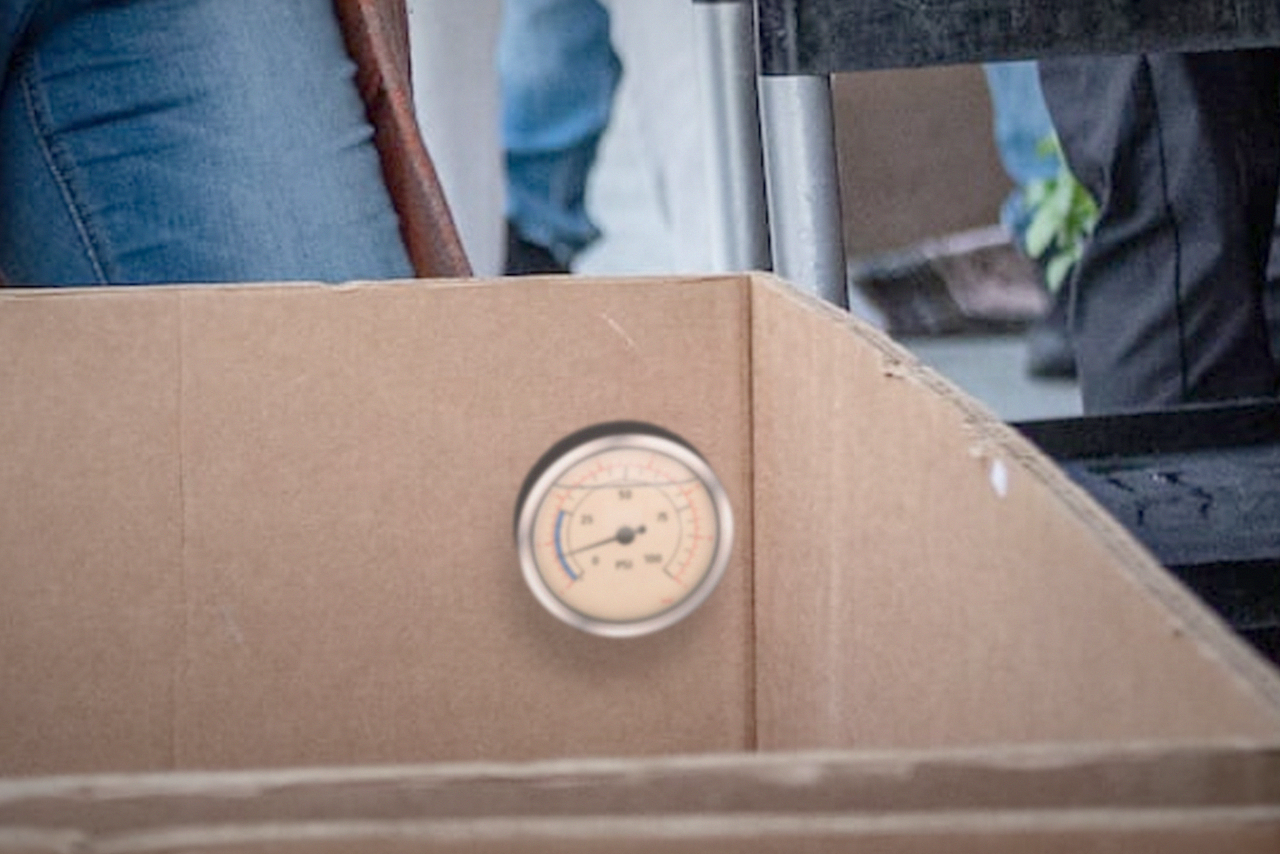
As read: value=10 unit=psi
